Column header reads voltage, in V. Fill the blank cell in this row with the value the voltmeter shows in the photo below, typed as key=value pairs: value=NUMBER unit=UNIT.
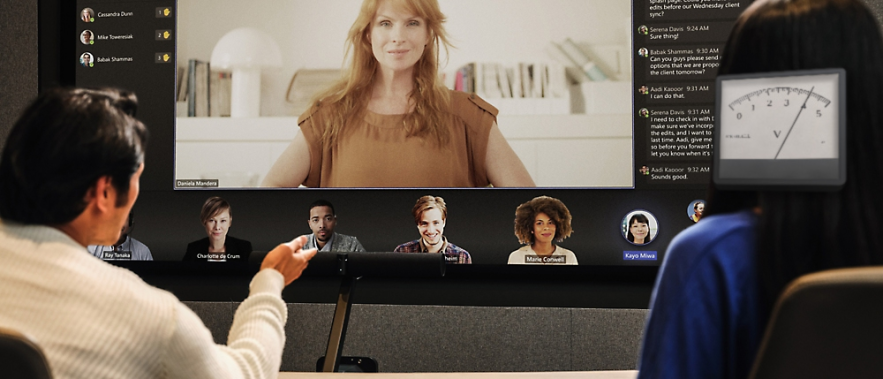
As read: value=4 unit=V
